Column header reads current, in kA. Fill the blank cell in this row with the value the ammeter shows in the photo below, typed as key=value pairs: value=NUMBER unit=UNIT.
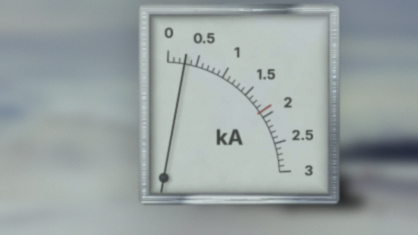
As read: value=0.3 unit=kA
